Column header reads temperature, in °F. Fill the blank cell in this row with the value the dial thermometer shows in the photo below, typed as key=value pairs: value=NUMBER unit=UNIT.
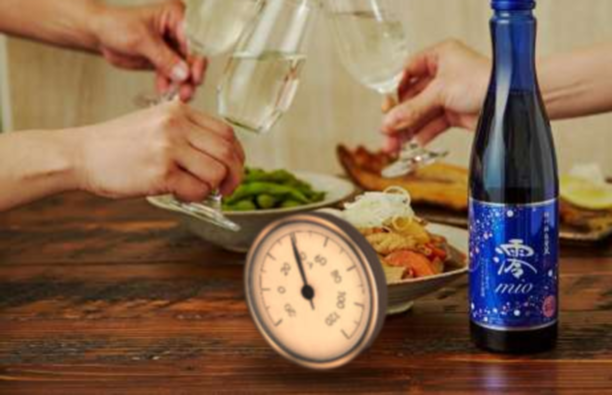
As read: value=40 unit=°F
